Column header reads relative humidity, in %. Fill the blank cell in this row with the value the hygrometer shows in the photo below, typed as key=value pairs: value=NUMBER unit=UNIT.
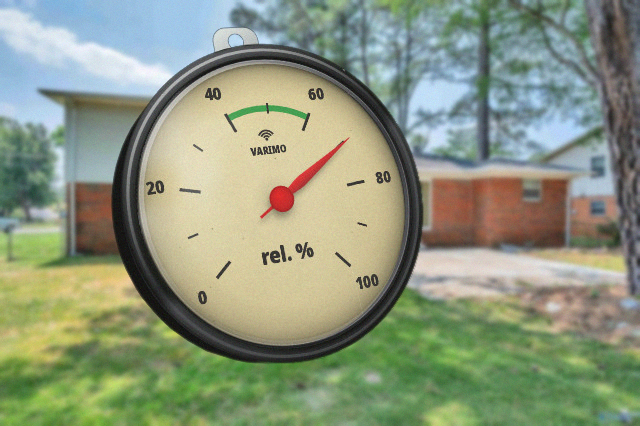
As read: value=70 unit=%
